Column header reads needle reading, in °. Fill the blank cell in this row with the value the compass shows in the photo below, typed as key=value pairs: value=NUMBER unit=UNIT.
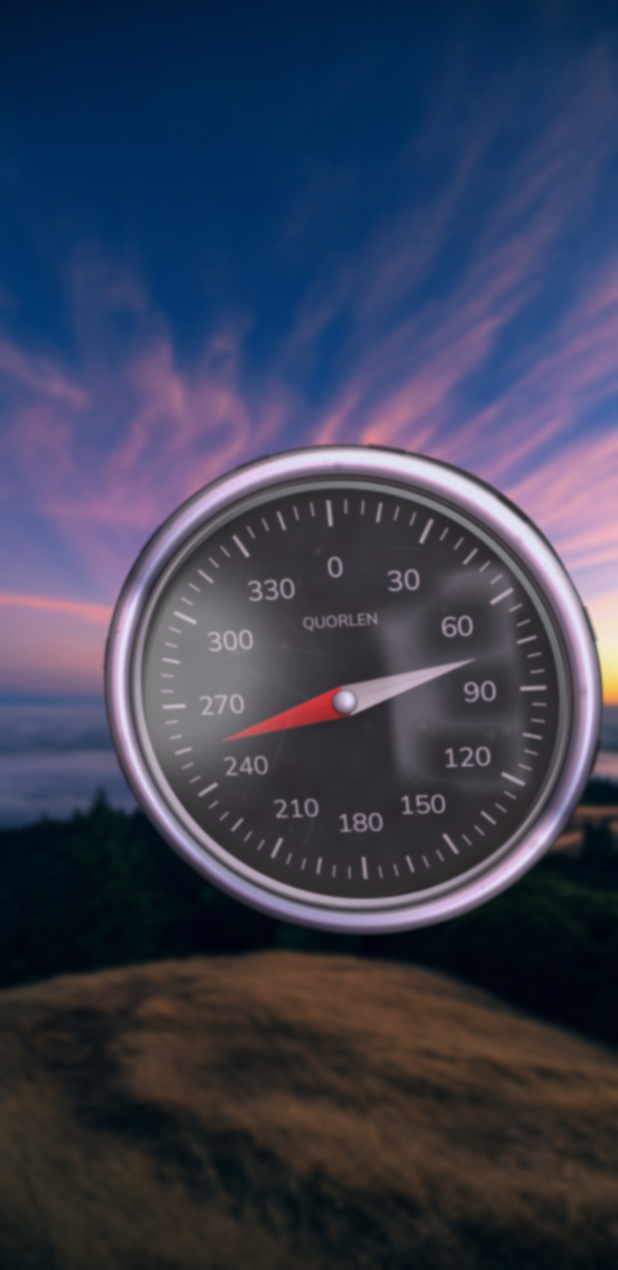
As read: value=255 unit=°
